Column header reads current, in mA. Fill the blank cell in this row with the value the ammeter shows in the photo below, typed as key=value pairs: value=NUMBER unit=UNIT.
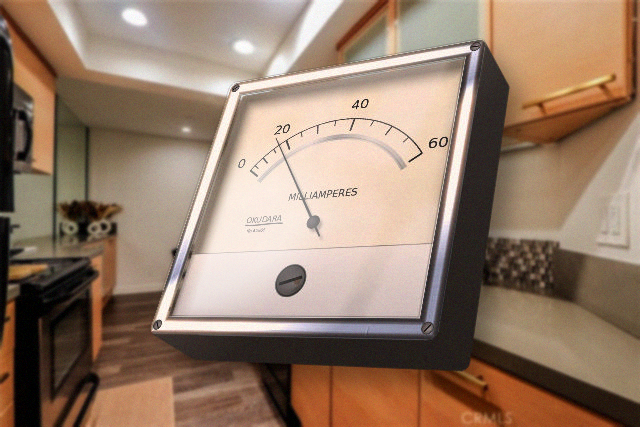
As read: value=17.5 unit=mA
